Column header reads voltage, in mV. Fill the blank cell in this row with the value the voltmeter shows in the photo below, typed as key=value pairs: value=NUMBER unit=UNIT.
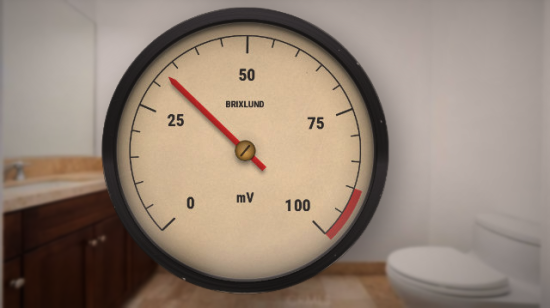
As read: value=32.5 unit=mV
